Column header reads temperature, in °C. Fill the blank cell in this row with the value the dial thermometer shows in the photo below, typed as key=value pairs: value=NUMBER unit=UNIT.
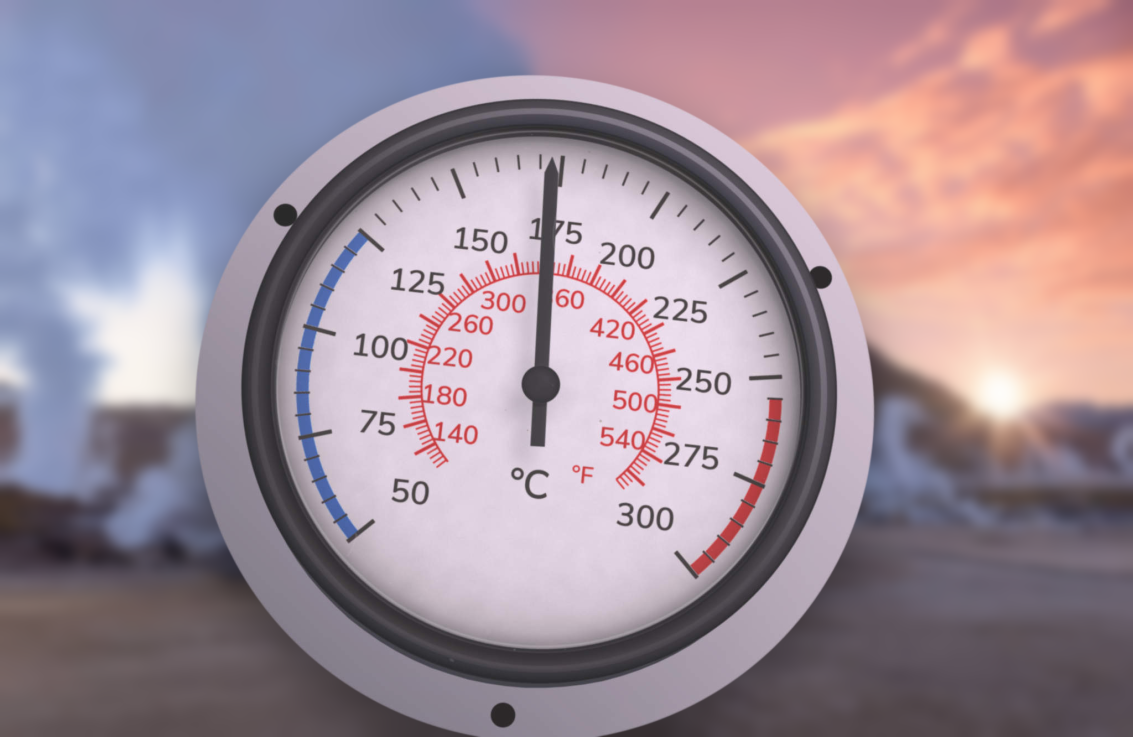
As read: value=172.5 unit=°C
